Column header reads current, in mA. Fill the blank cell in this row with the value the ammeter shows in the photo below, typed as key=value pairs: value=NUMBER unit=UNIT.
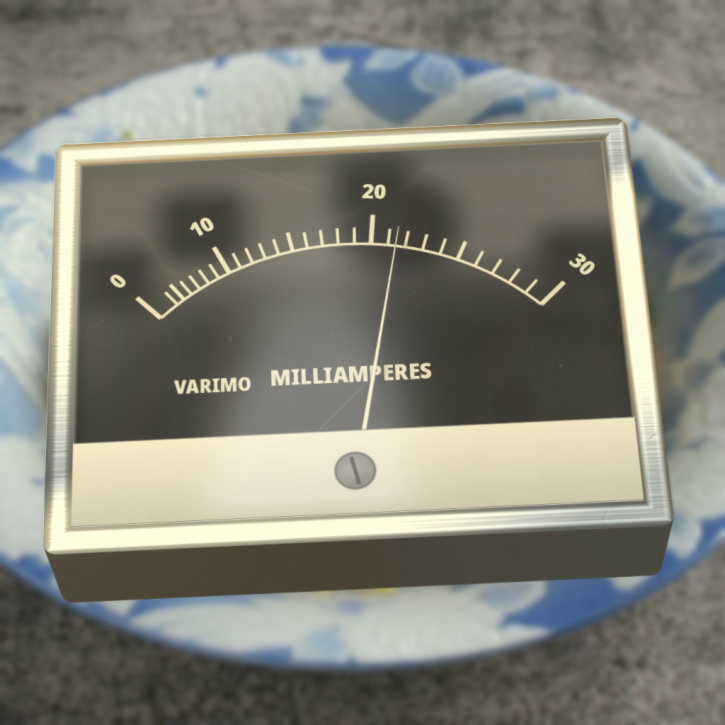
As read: value=21.5 unit=mA
